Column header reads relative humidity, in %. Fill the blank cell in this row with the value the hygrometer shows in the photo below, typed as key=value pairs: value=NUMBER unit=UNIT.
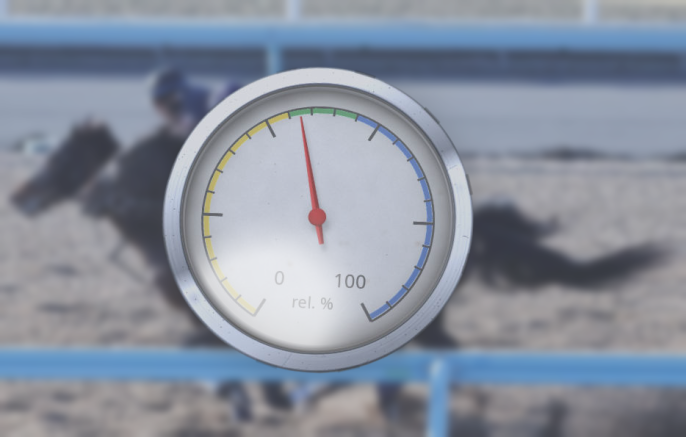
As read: value=46 unit=%
